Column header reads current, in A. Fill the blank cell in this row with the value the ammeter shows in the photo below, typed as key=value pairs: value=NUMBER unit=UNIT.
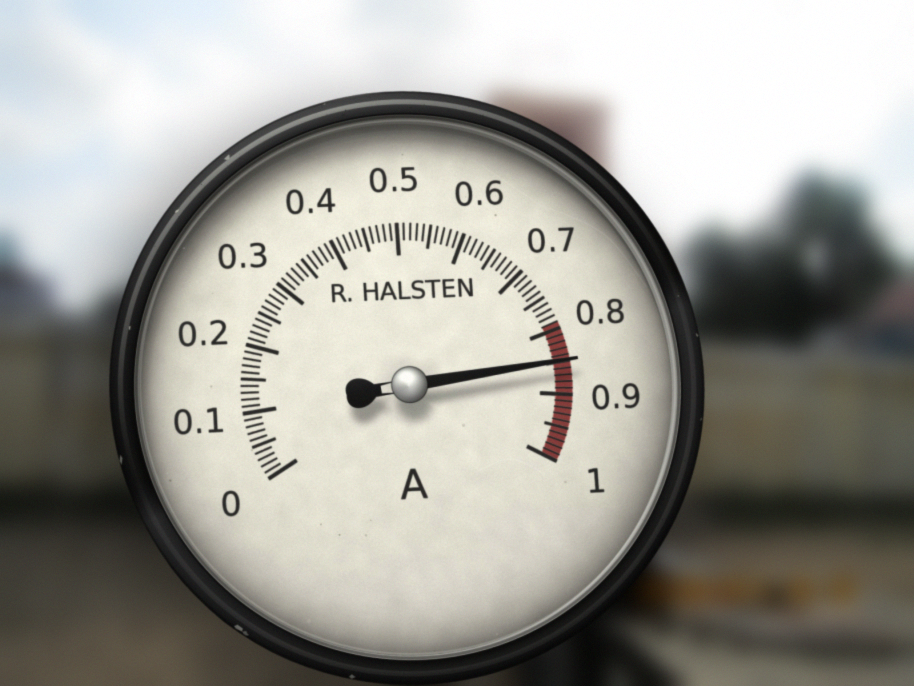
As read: value=0.85 unit=A
